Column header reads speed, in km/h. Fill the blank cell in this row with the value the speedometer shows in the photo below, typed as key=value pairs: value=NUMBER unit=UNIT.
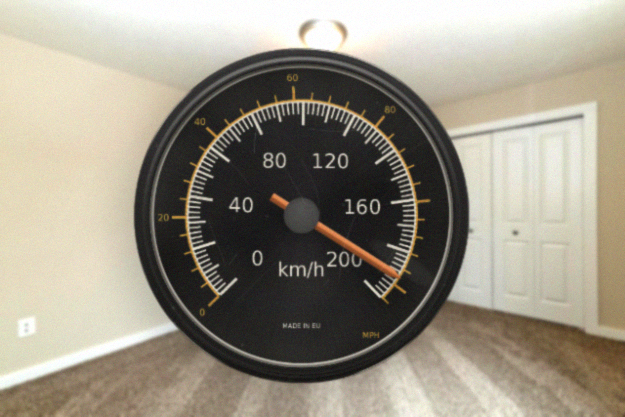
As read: value=190 unit=km/h
